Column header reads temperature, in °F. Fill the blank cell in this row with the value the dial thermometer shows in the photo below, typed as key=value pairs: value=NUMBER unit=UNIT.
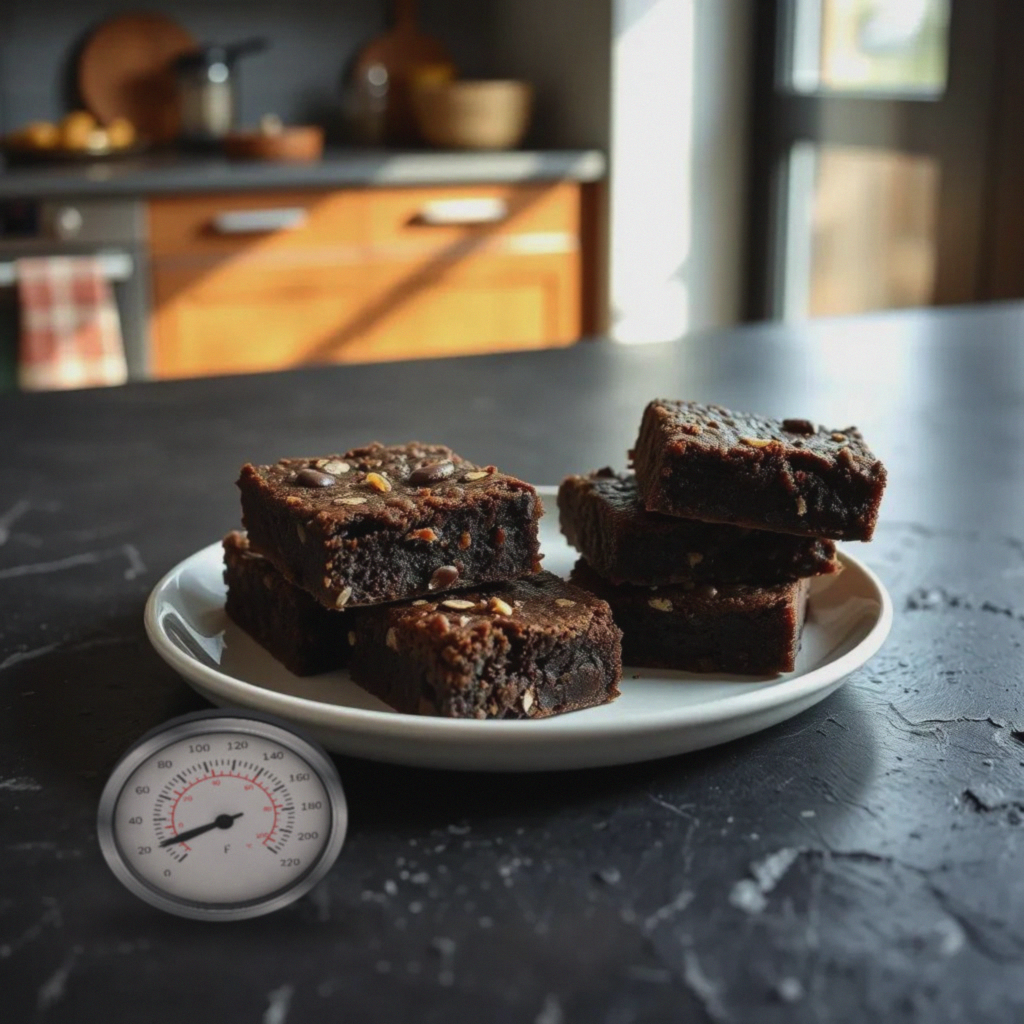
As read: value=20 unit=°F
